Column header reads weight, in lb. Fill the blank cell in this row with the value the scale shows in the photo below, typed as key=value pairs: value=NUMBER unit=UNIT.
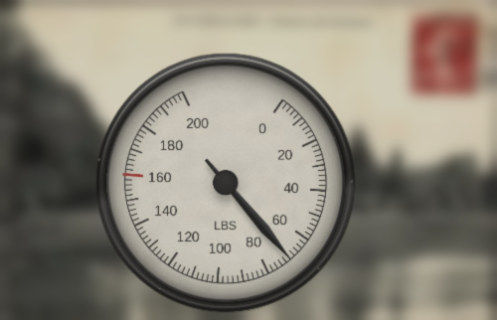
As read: value=70 unit=lb
